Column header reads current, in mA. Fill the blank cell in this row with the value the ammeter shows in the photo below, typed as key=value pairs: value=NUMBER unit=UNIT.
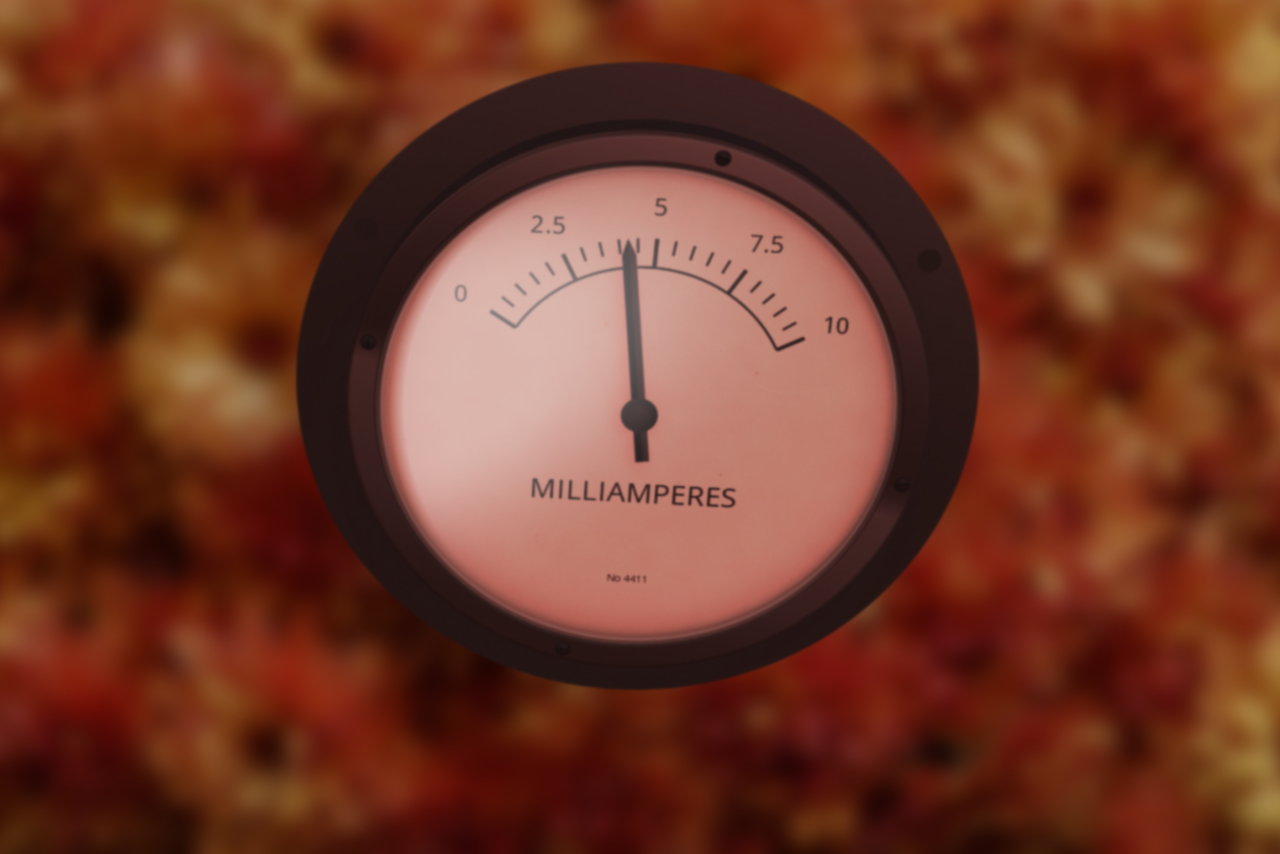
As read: value=4.25 unit=mA
